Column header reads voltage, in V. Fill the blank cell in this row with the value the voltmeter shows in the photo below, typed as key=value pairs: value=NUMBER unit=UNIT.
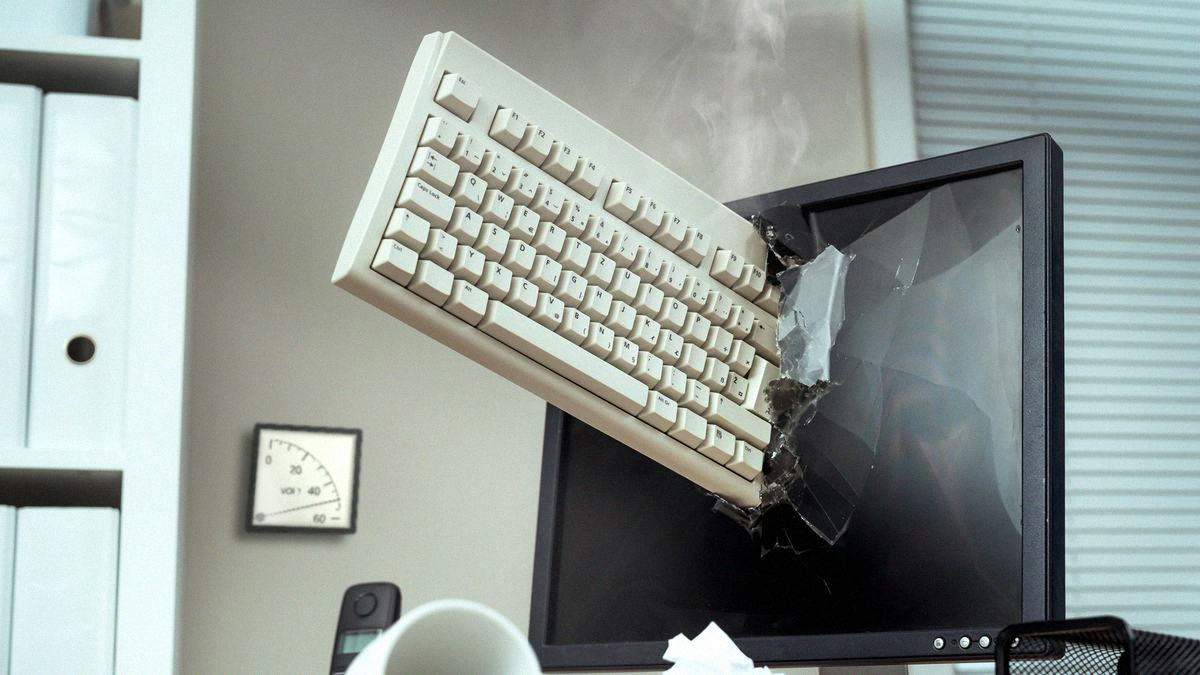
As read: value=50 unit=V
